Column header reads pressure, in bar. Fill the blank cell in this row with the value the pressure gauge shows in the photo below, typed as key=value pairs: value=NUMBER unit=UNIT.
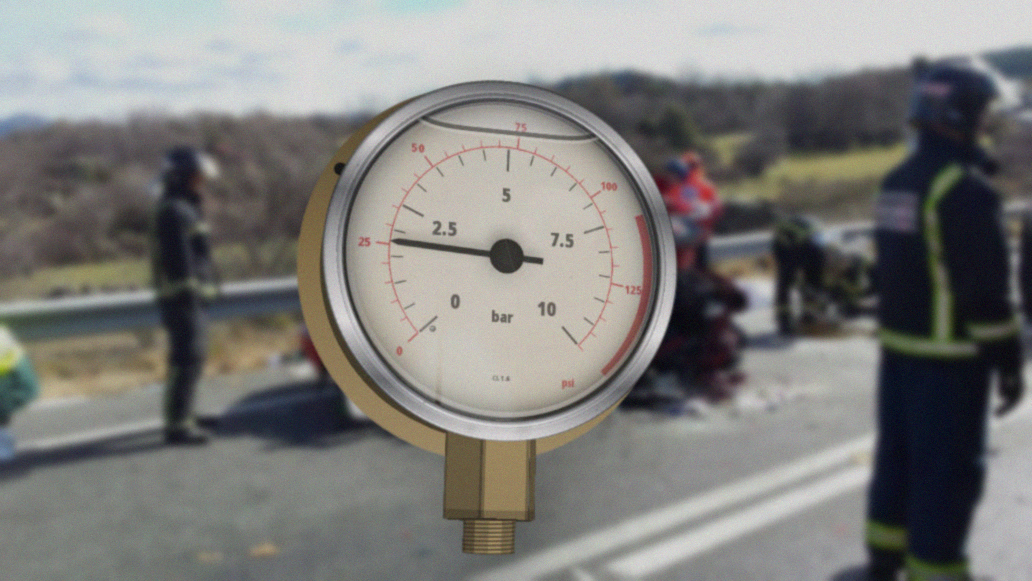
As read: value=1.75 unit=bar
